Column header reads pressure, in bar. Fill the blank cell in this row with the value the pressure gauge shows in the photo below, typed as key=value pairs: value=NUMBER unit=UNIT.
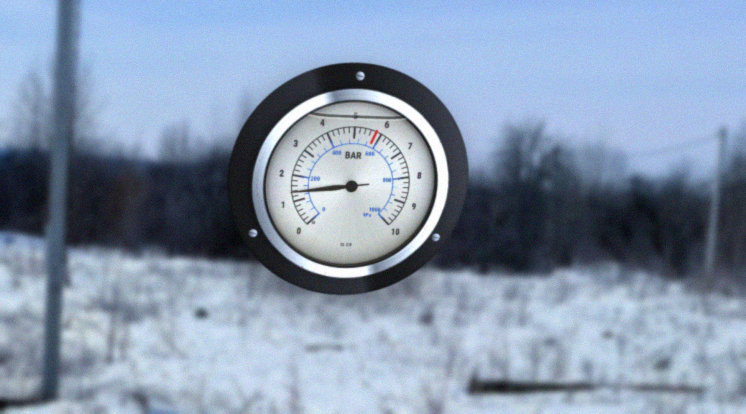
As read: value=1.4 unit=bar
